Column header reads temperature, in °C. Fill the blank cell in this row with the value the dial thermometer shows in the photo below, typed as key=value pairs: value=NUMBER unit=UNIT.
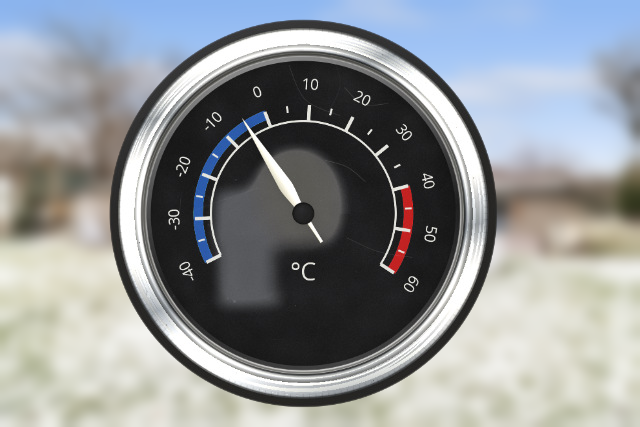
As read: value=-5 unit=°C
